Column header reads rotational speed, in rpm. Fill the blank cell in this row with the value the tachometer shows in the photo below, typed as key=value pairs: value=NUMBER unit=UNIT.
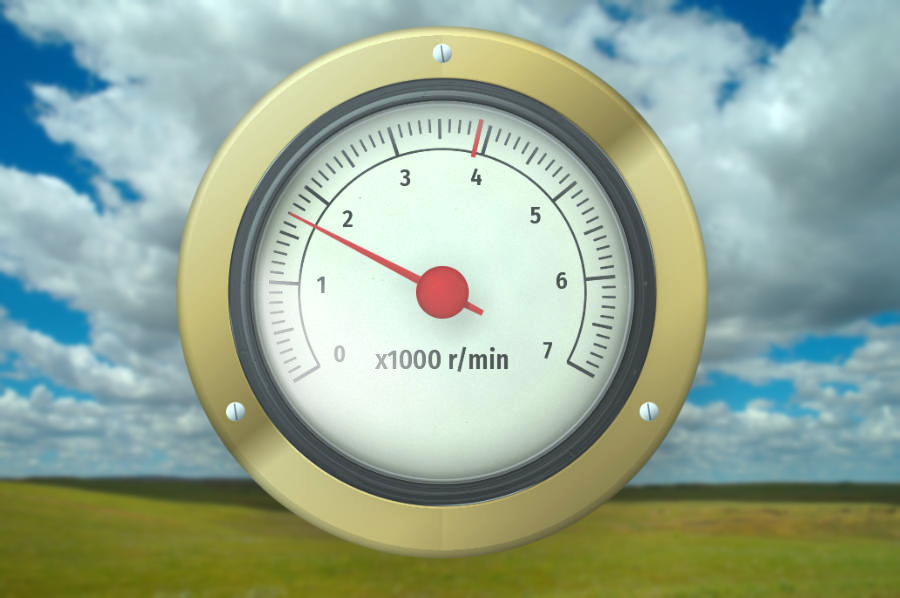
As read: value=1700 unit=rpm
